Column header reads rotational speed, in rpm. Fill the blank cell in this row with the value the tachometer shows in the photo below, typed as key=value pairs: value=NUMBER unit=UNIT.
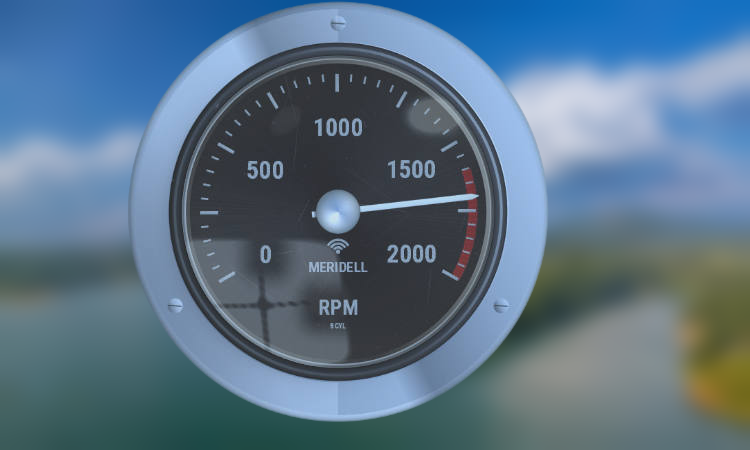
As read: value=1700 unit=rpm
